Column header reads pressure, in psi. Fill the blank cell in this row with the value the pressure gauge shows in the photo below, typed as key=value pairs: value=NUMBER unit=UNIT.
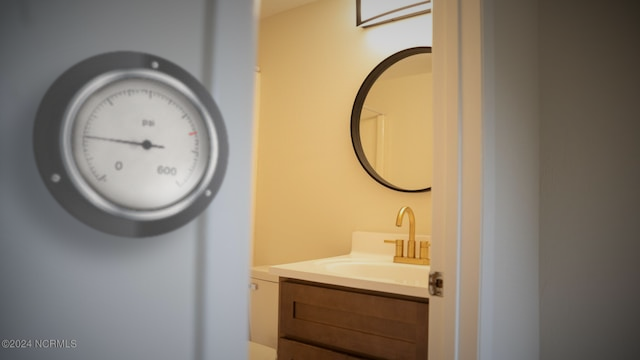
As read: value=100 unit=psi
